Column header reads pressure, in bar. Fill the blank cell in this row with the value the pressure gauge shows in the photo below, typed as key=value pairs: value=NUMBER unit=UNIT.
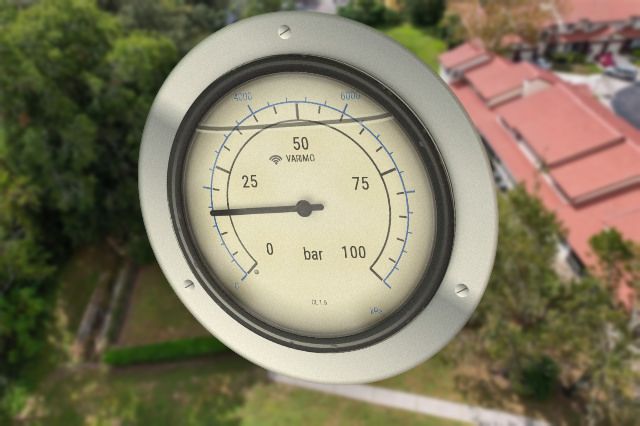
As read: value=15 unit=bar
